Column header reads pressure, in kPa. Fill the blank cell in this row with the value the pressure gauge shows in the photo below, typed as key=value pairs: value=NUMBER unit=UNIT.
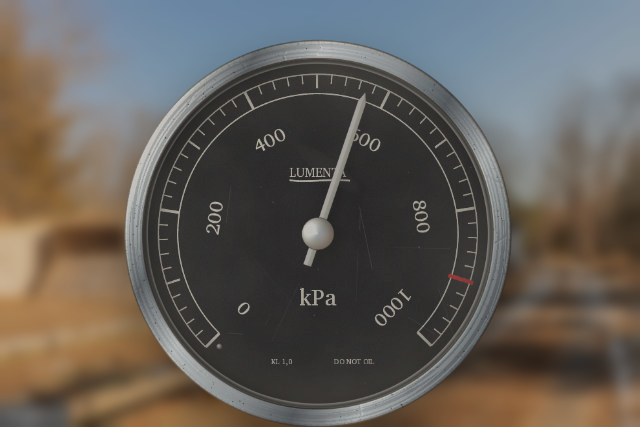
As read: value=570 unit=kPa
